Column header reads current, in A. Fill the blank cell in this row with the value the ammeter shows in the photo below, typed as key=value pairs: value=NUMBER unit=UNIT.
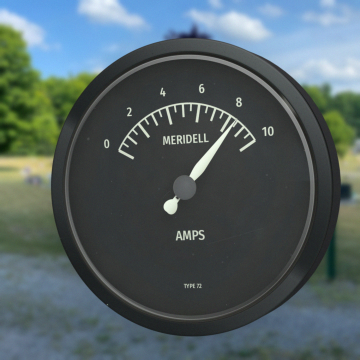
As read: value=8.5 unit=A
